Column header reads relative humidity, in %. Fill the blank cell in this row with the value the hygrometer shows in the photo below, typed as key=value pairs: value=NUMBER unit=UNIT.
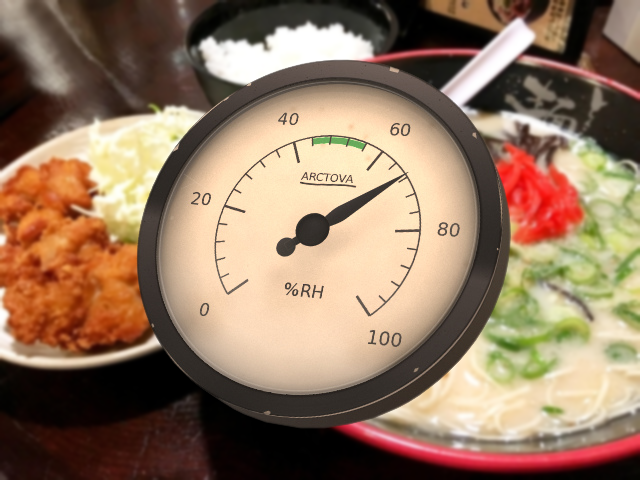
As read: value=68 unit=%
